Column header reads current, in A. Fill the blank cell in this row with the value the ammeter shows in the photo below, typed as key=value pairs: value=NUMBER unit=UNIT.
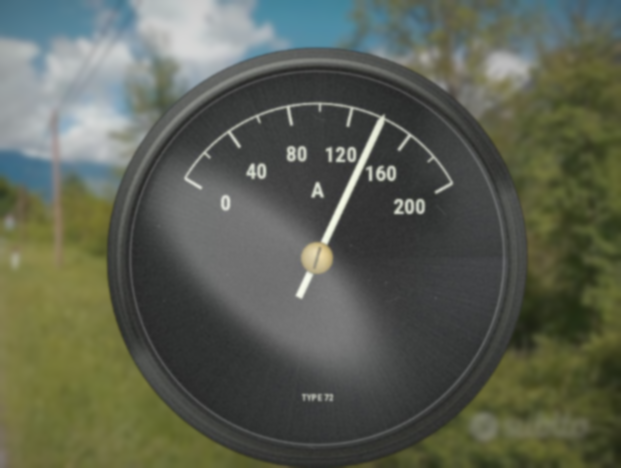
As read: value=140 unit=A
